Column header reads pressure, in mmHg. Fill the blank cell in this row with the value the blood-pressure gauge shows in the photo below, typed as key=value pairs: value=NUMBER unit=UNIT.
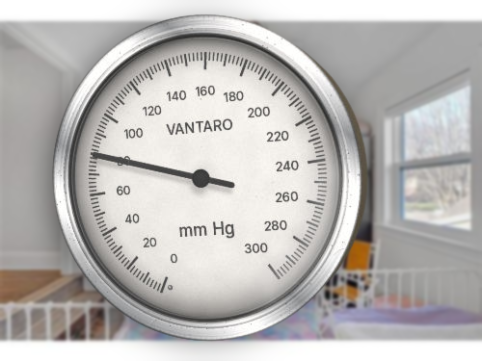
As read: value=80 unit=mmHg
